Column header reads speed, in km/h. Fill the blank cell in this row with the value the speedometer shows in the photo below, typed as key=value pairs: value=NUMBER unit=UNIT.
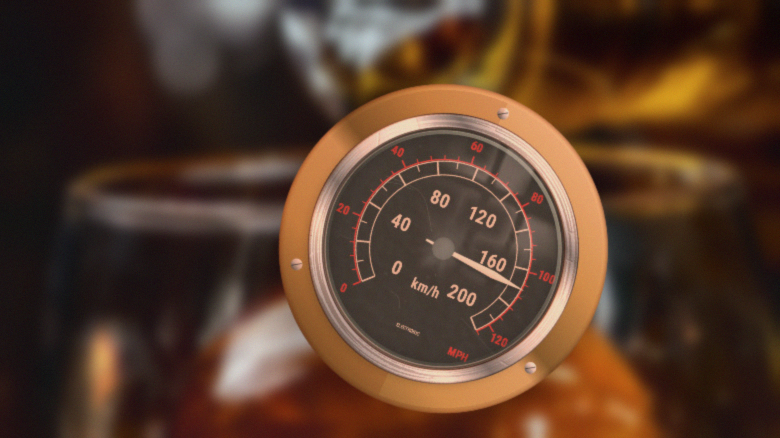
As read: value=170 unit=km/h
